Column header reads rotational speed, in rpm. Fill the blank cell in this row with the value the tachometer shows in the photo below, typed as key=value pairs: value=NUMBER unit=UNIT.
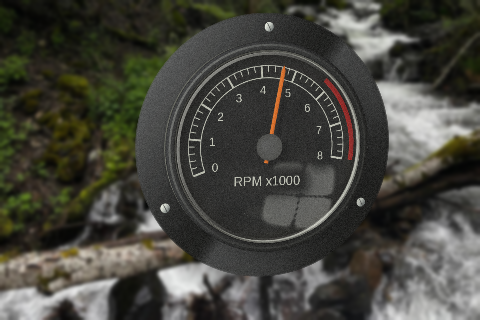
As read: value=4600 unit=rpm
